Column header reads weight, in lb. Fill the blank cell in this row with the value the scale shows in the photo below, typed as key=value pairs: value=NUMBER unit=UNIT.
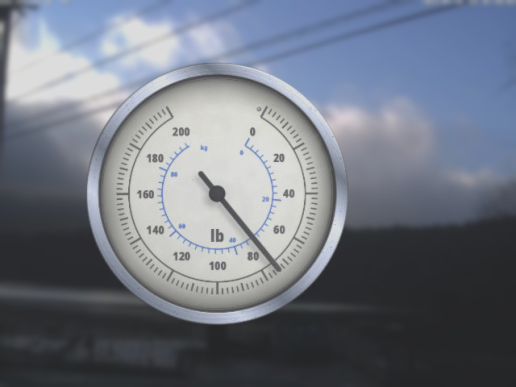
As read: value=74 unit=lb
